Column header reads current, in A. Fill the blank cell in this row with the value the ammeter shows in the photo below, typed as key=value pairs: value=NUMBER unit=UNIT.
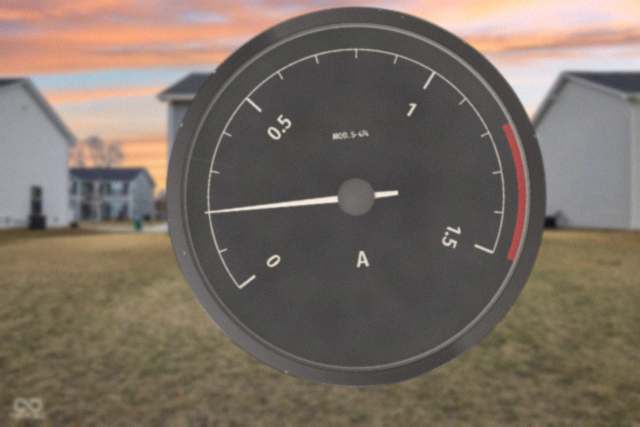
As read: value=0.2 unit=A
